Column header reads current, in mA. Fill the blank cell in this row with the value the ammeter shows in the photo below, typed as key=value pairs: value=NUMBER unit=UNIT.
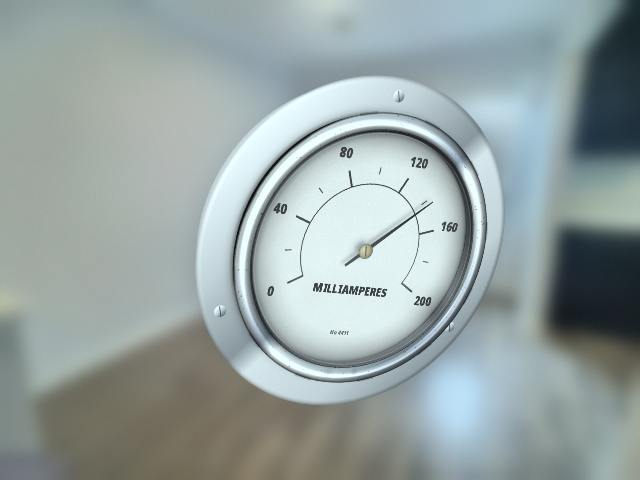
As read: value=140 unit=mA
